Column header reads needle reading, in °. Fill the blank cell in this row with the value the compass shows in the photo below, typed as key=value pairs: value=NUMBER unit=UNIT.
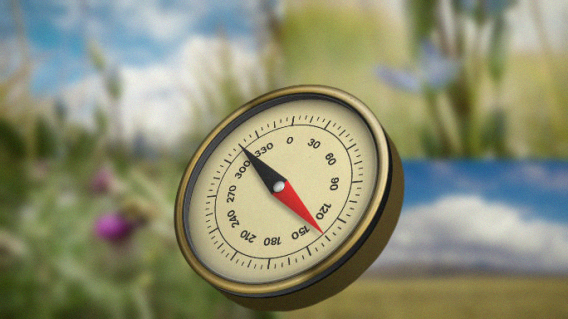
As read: value=135 unit=°
